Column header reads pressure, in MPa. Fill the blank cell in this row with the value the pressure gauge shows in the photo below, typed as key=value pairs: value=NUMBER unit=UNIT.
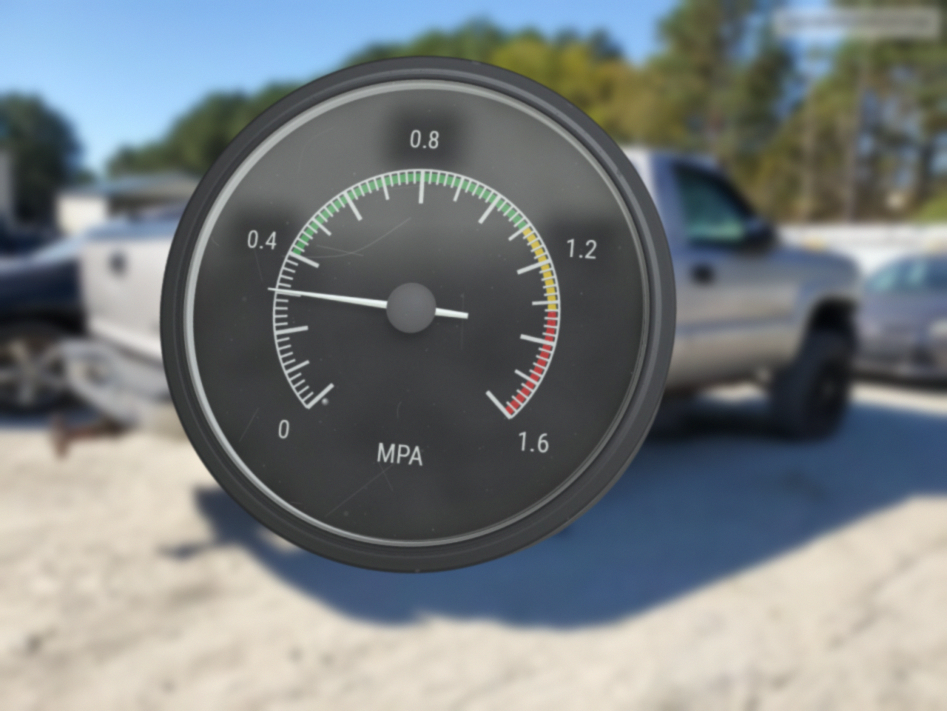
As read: value=0.3 unit=MPa
